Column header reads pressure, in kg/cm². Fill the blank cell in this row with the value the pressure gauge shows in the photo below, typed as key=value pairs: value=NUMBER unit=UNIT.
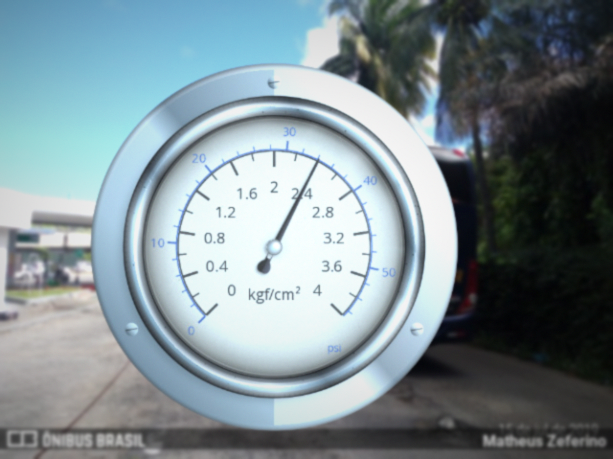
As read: value=2.4 unit=kg/cm²
